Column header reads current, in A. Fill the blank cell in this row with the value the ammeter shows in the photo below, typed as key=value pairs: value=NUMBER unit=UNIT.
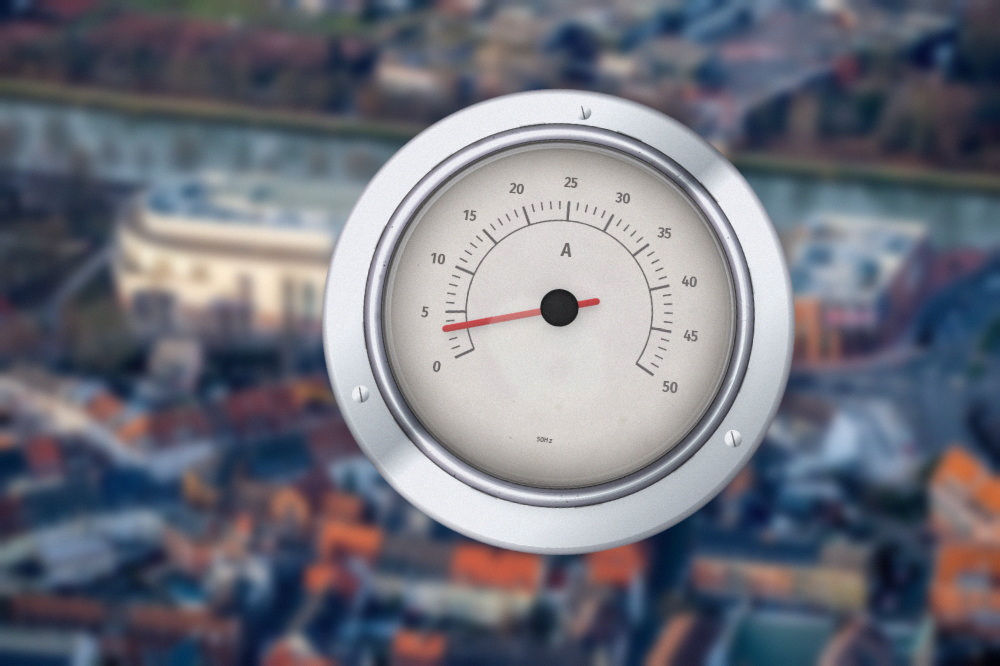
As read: value=3 unit=A
